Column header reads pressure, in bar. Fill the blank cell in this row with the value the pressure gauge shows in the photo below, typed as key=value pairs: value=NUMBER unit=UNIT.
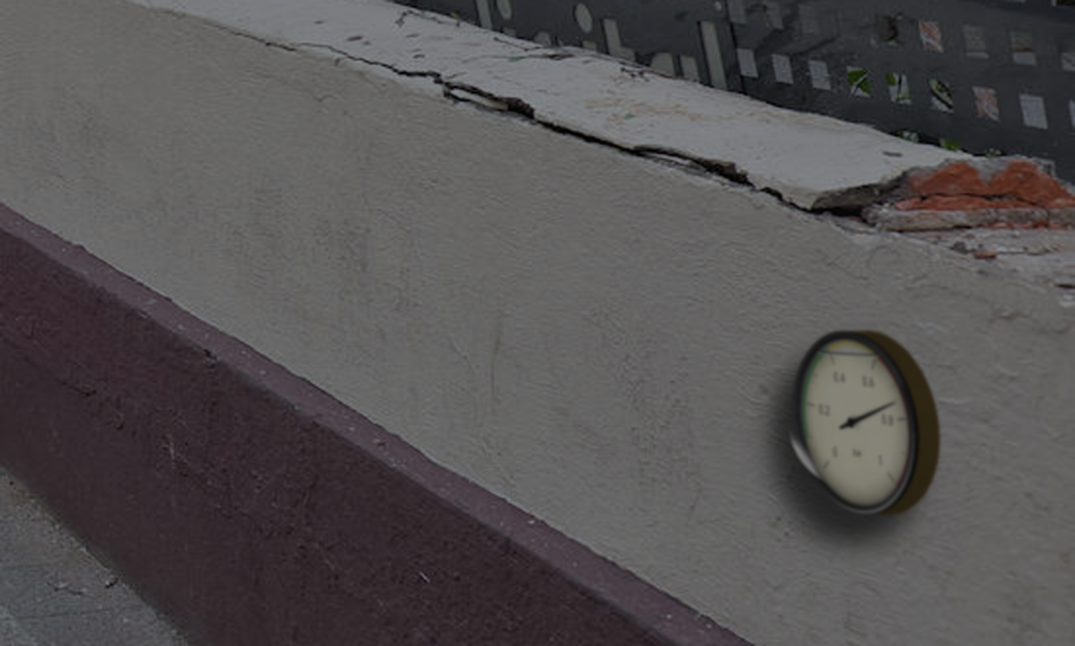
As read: value=0.75 unit=bar
